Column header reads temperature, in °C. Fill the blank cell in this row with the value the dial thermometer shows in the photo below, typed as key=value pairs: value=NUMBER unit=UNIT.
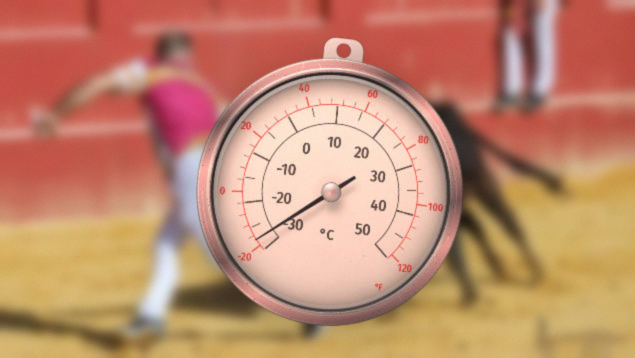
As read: value=-27.5 unit=°C
